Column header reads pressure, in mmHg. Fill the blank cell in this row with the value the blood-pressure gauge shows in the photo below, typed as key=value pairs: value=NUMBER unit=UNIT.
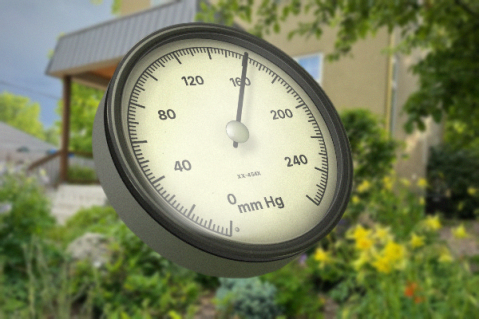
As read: value=160 unit=mmHg
